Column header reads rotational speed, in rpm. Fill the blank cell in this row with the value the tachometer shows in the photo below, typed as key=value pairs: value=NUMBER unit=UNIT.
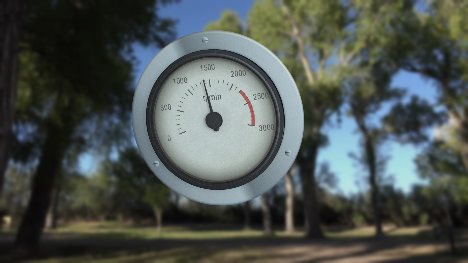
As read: value=1400 unit=rpm
